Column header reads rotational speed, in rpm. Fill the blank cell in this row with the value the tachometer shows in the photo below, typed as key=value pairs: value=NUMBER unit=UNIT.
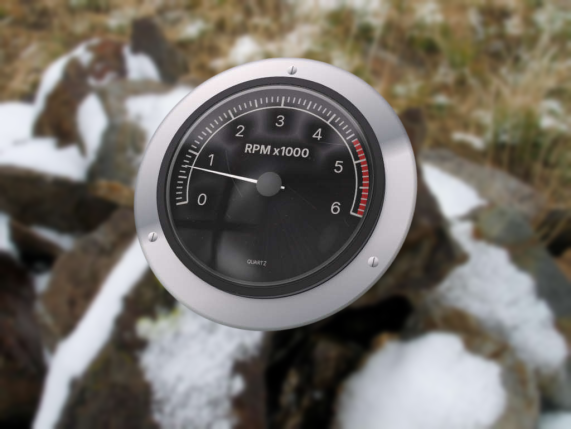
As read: value=700 unit=rpm
